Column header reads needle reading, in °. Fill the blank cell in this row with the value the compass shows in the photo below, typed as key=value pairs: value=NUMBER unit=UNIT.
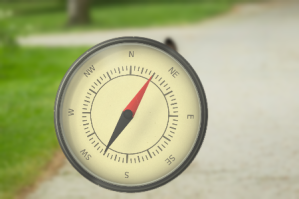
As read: value=30 unit=°
